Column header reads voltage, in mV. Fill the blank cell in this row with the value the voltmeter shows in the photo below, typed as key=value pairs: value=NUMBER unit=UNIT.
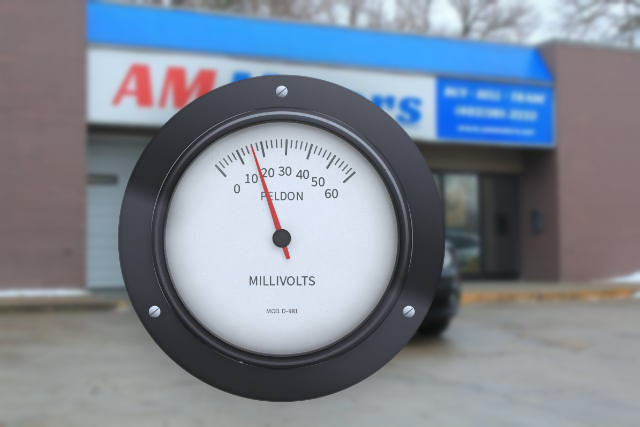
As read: value=16 unit=mV
